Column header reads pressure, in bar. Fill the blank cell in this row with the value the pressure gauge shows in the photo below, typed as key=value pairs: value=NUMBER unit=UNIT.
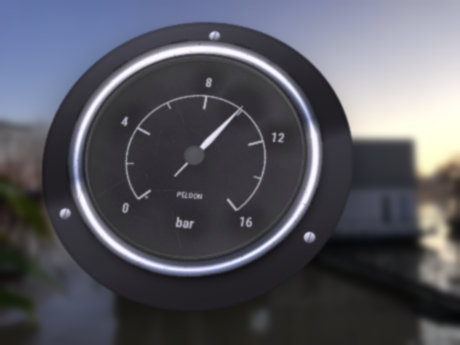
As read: value=10 unit=bar
